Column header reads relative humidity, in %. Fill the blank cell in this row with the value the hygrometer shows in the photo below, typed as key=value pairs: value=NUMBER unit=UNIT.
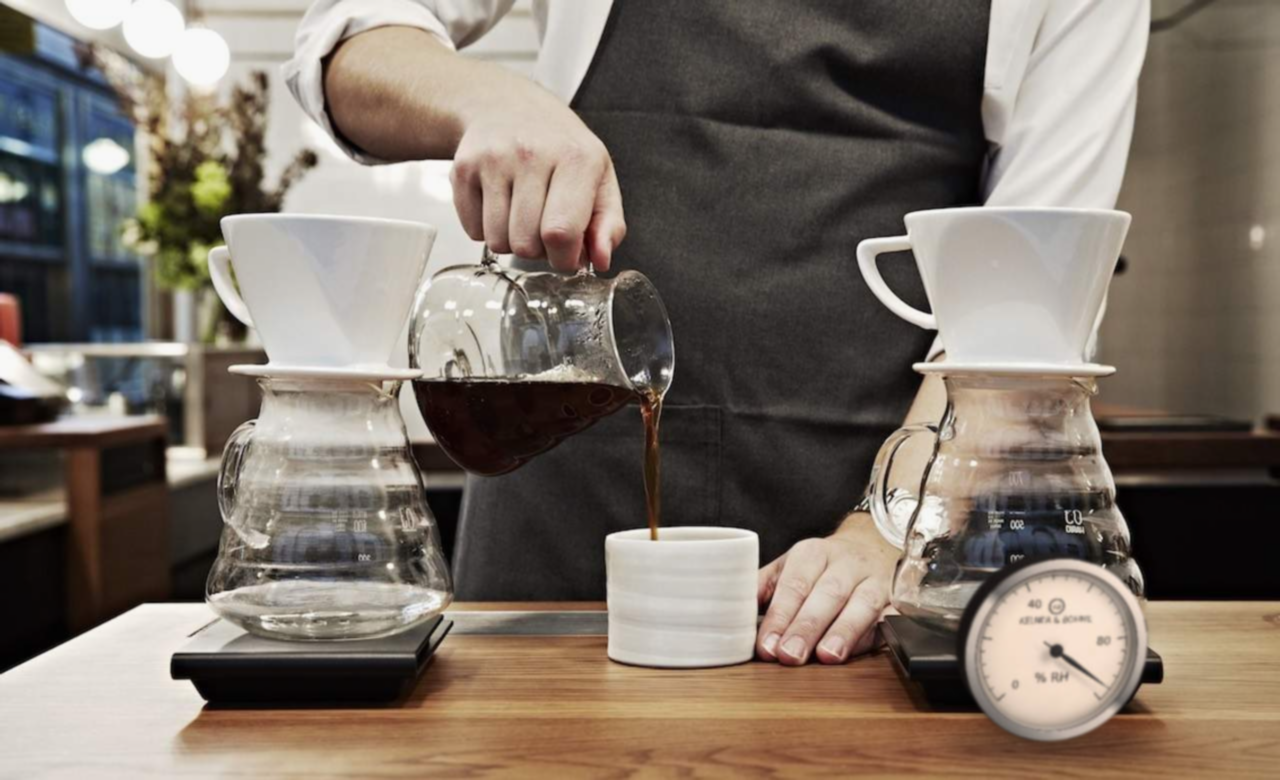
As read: value=96 unit=%
